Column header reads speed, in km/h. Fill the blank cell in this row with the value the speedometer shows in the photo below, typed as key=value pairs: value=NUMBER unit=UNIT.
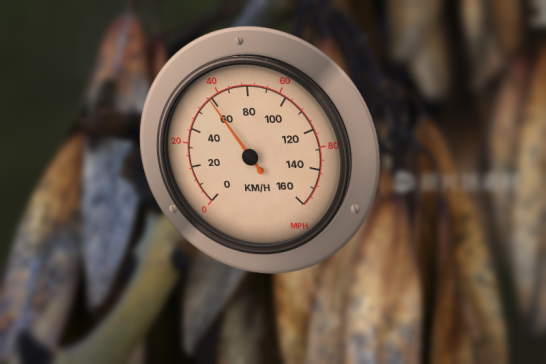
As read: value=60 unit=km/h
